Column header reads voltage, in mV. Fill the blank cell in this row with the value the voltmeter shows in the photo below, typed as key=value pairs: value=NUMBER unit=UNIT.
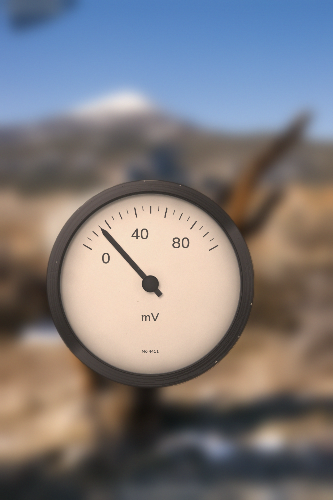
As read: value=15 unit=mV
